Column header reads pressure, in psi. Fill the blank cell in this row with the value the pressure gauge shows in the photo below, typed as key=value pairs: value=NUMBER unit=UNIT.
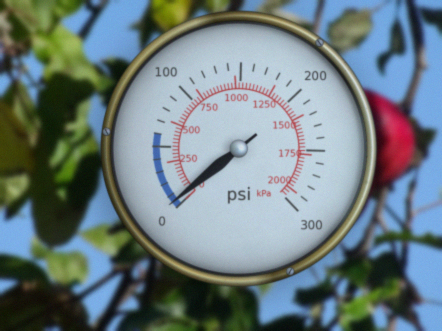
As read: value=5 unit=psi
